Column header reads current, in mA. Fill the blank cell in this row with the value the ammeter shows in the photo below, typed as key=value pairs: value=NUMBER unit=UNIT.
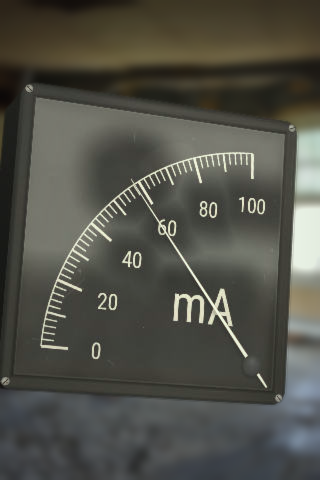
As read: value=58 unit=mA
